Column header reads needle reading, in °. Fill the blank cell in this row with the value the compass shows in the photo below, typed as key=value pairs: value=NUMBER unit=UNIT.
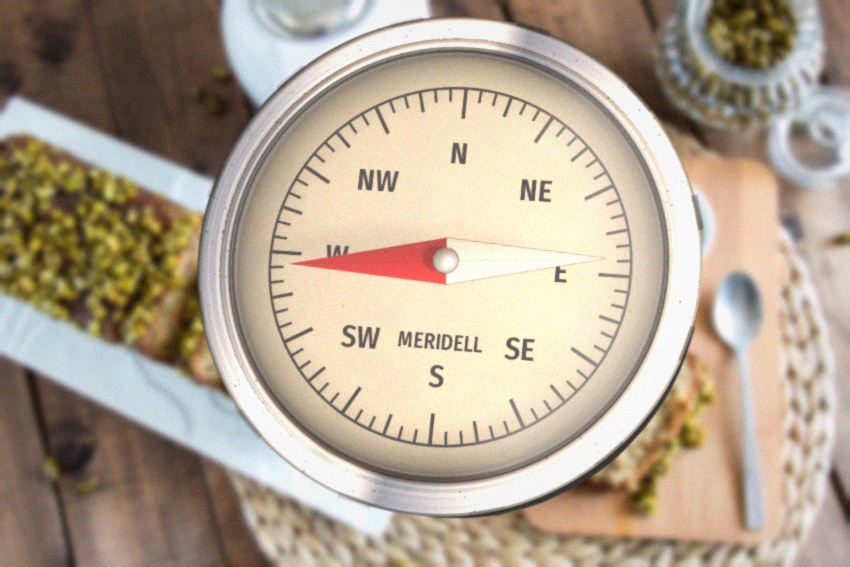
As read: value=265 unit=°
